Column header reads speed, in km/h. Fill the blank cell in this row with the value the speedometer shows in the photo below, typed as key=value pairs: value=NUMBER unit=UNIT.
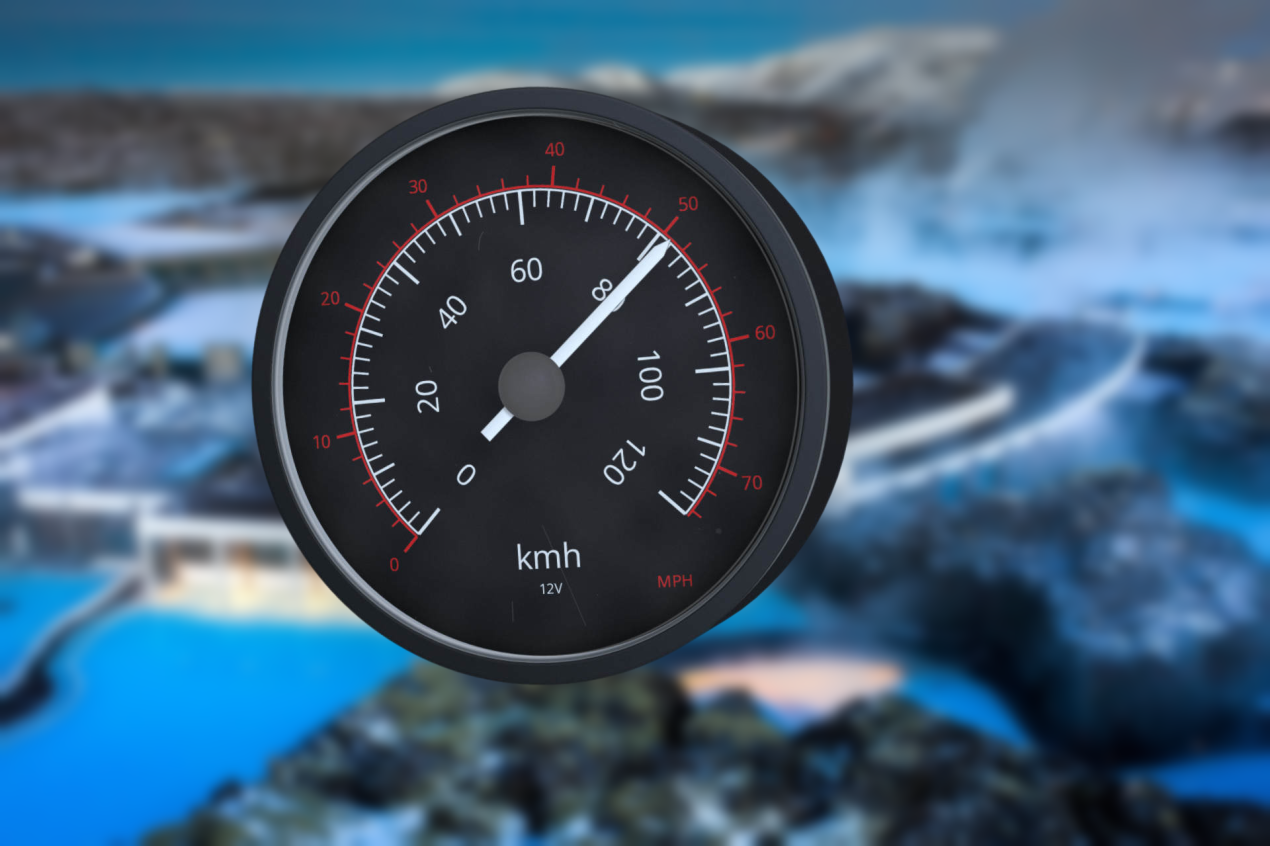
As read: value=82 unit=km/h
